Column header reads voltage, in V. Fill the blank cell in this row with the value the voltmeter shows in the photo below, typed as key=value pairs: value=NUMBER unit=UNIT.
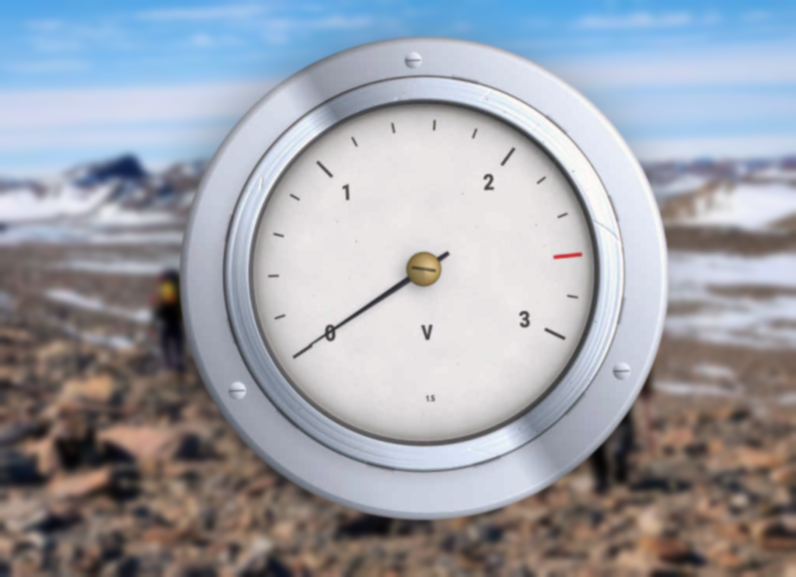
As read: value=0 unit=V
